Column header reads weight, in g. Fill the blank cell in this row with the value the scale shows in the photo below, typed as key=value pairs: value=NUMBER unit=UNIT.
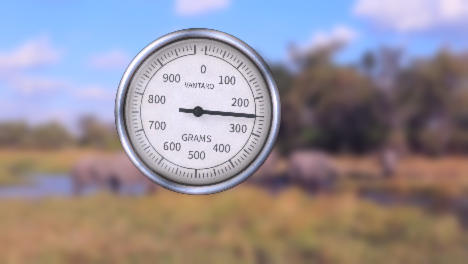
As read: value=250 unit=g
